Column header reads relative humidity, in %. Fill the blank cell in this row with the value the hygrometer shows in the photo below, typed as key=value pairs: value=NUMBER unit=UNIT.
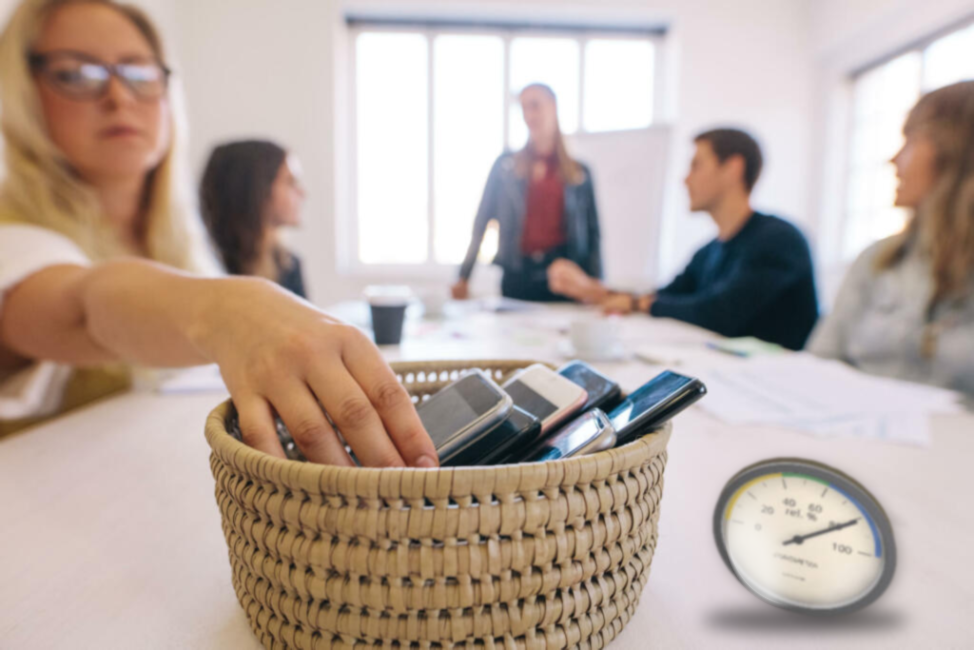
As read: value=80 unit=%
